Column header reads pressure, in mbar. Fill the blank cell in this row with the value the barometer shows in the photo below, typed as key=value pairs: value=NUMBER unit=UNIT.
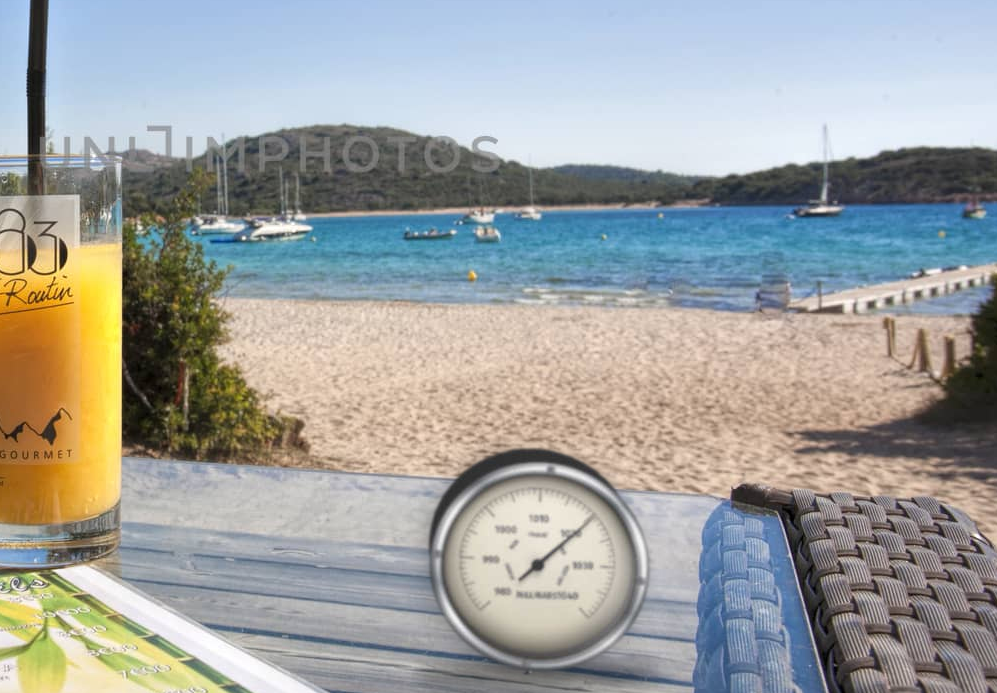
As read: value=1020 unit=mbar
